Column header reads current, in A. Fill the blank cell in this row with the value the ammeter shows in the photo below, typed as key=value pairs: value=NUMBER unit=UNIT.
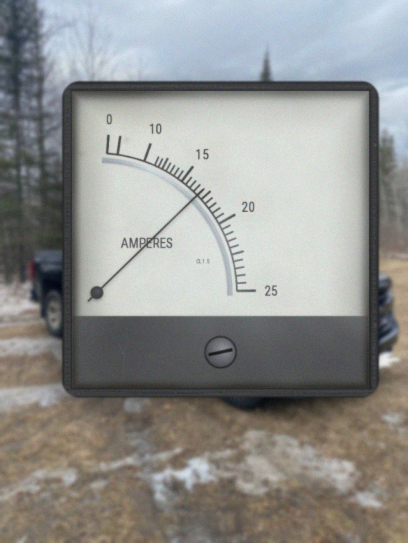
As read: value=17 unit=A
